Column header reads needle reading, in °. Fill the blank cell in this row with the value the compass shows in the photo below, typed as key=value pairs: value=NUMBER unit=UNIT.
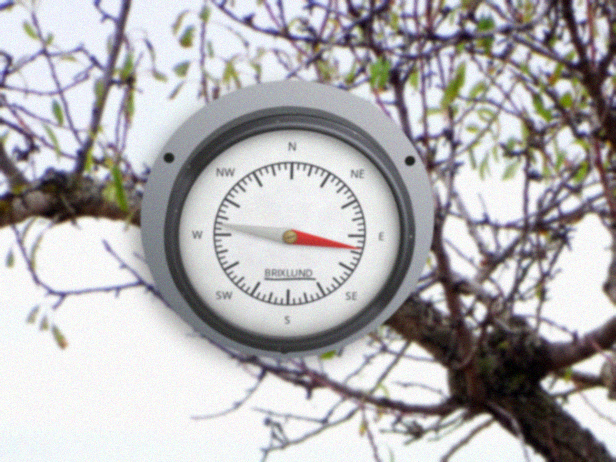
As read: value=100 unit=°
